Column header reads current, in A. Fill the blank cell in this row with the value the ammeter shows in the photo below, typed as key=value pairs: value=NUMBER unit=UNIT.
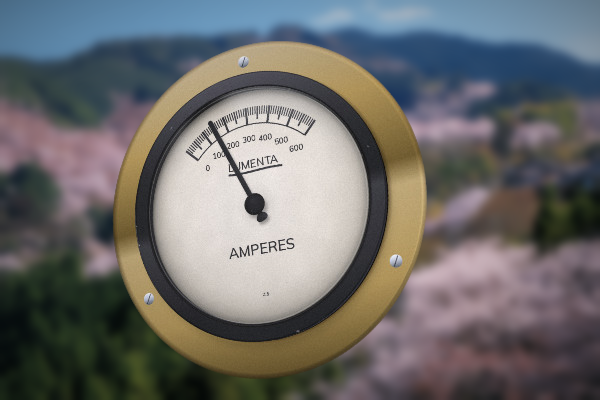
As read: value=150 unit=A
